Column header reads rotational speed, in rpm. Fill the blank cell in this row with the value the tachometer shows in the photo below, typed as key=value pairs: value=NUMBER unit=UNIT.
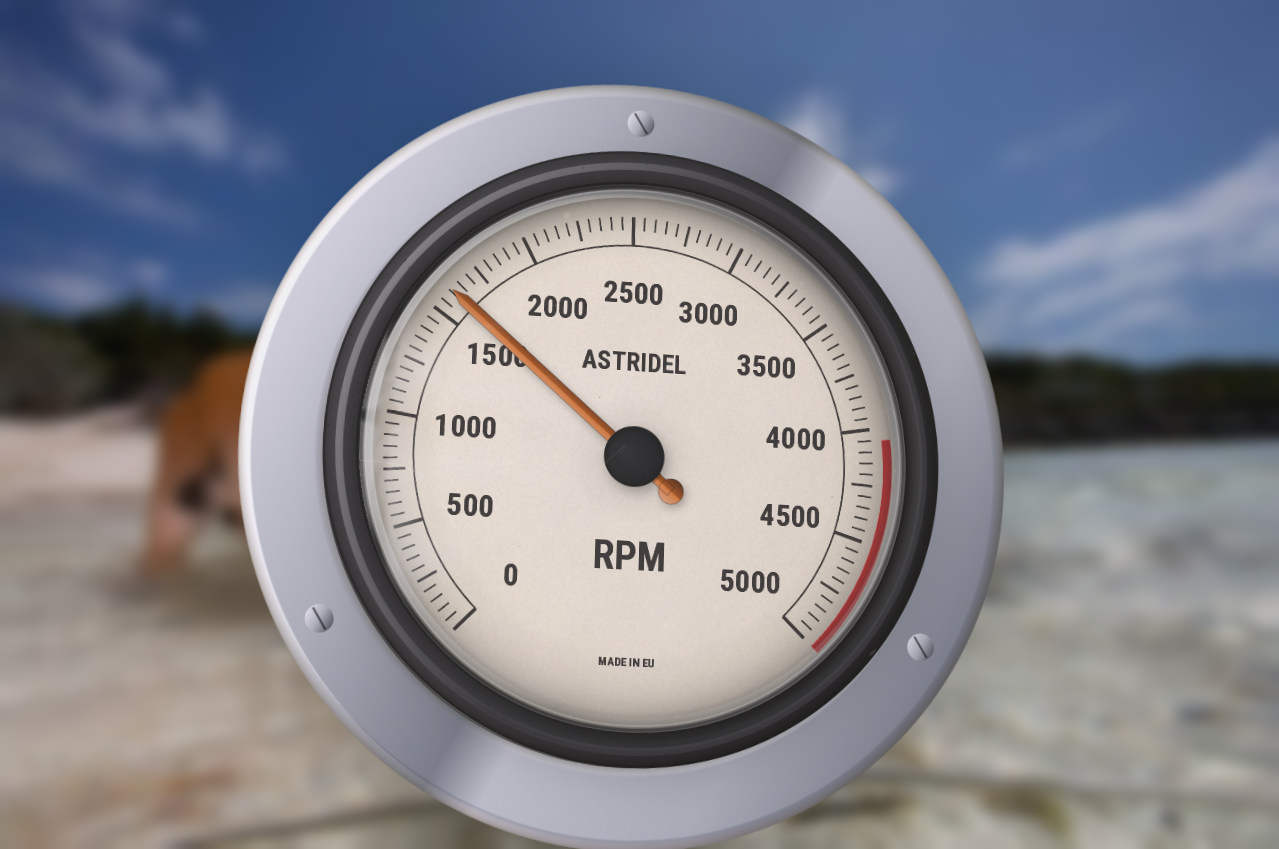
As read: value=1600 unit=rpm
